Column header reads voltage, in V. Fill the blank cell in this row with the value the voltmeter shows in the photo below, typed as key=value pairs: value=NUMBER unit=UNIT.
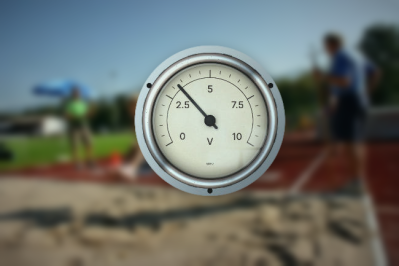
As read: value=3.25 unit=V
